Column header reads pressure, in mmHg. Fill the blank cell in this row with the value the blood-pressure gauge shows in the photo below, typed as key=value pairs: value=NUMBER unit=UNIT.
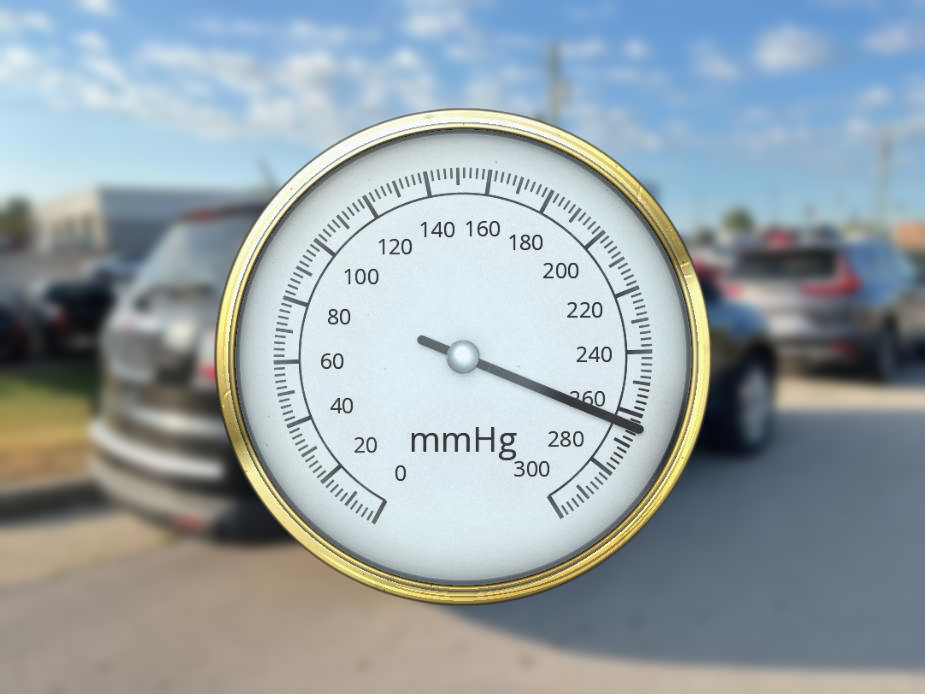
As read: value=264 unit=mmHg
